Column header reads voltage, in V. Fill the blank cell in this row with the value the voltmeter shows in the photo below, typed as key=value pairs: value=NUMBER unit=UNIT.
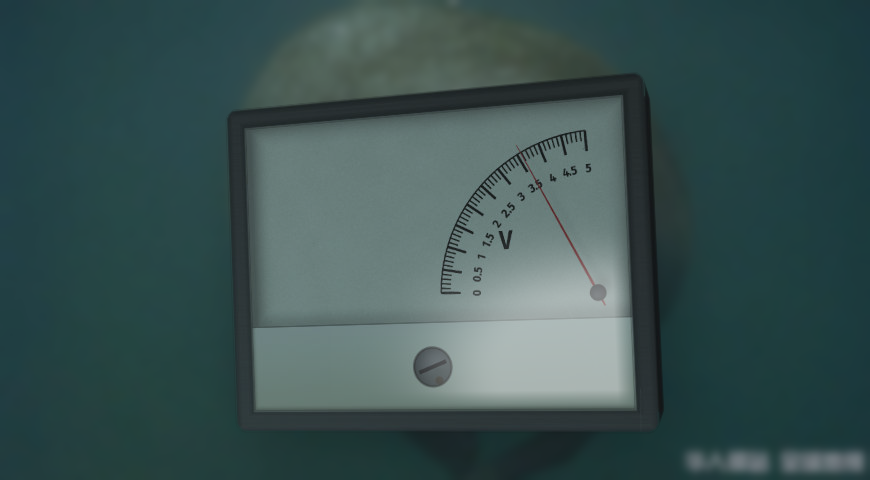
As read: value=3.6 unit=V
